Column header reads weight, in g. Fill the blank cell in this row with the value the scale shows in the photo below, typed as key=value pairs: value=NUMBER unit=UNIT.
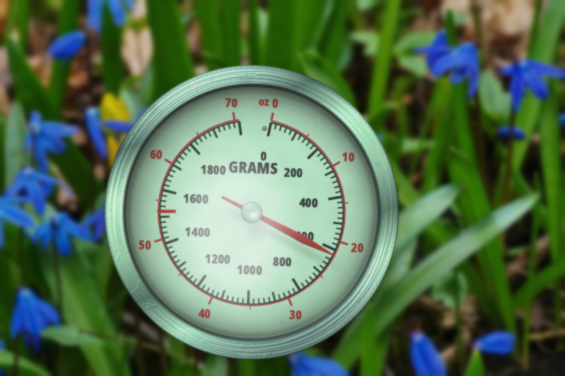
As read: value=620 unit=g
